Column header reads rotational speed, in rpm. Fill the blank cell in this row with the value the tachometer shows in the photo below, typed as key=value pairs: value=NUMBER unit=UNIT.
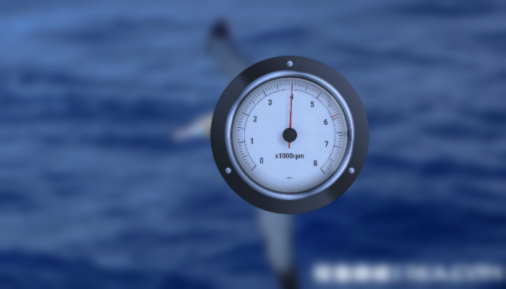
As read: value=4000 unit=rpm
